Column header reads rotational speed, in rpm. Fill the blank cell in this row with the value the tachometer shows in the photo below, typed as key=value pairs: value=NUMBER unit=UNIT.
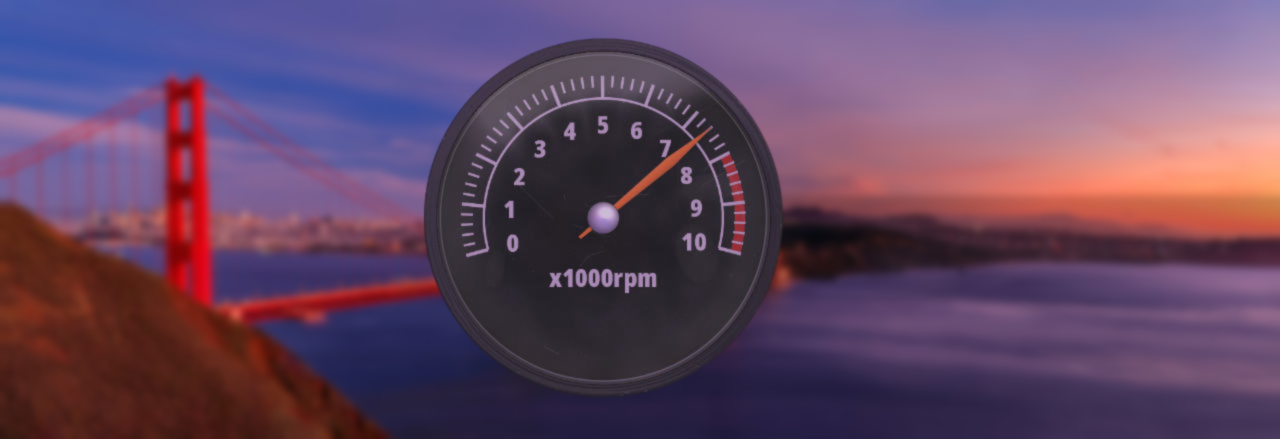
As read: value=7400 unit=rpm
